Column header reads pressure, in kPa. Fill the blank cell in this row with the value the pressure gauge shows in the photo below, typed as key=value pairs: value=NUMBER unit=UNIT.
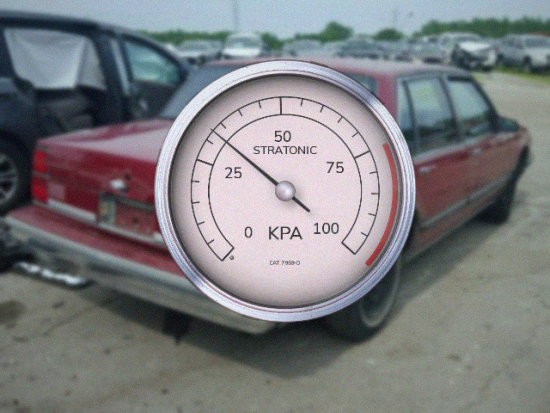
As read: value=32.5 unit=kPa
